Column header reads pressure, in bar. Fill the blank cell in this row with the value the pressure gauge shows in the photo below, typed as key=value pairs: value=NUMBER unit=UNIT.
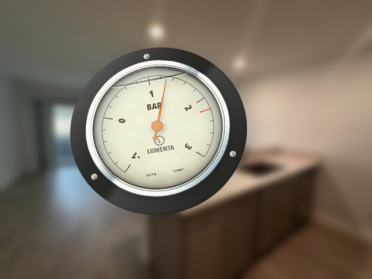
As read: value=1.3 unit=bar
